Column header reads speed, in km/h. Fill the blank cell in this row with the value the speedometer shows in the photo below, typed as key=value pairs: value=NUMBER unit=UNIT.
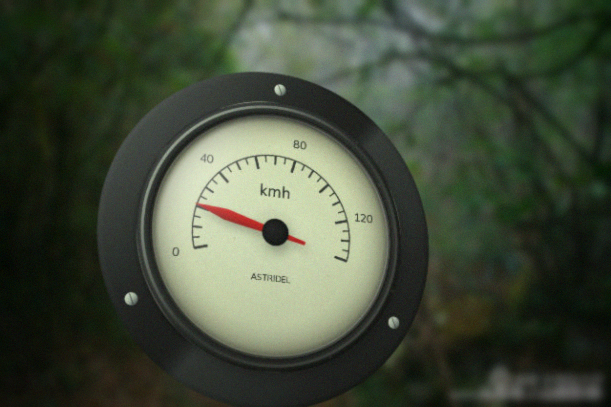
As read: value=20 unit=km/h
